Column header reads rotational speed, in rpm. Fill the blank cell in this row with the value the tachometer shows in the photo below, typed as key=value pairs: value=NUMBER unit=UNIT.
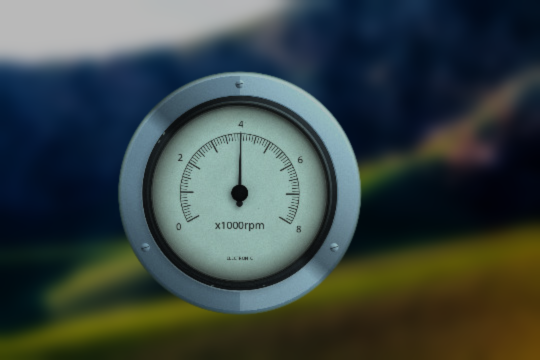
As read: value=4000 unit=rpm
